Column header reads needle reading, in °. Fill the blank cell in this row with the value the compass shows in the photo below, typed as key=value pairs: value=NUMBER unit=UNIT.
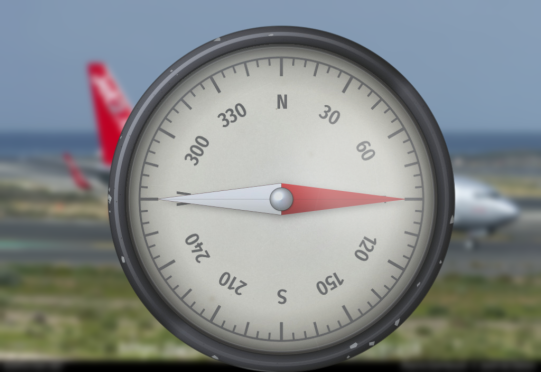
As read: value=90 unit=°
